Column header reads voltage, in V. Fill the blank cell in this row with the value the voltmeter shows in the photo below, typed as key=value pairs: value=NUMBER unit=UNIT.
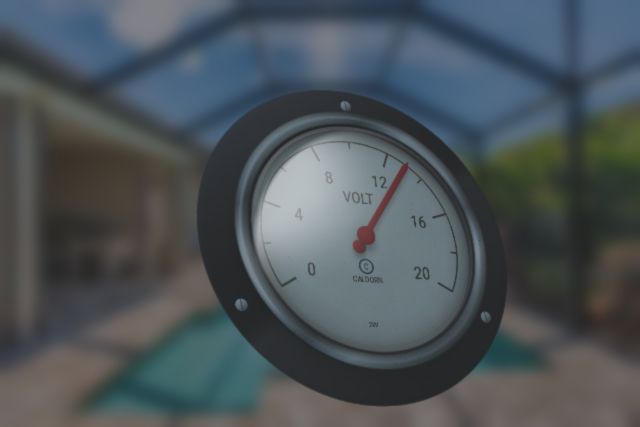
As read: value=13 unit=V
